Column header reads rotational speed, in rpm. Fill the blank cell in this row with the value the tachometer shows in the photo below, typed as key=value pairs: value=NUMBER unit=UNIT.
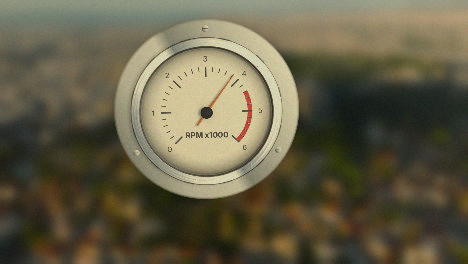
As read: value=3800 unit=rpm
